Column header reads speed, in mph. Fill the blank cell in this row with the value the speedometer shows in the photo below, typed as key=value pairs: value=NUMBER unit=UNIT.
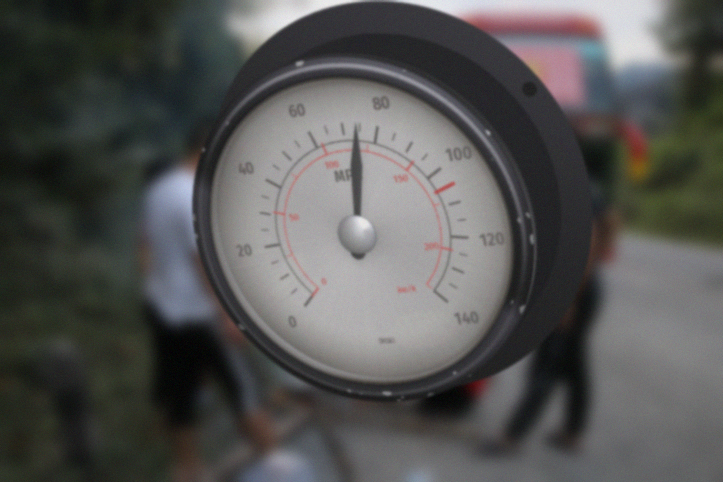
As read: value=75 unit=mph
